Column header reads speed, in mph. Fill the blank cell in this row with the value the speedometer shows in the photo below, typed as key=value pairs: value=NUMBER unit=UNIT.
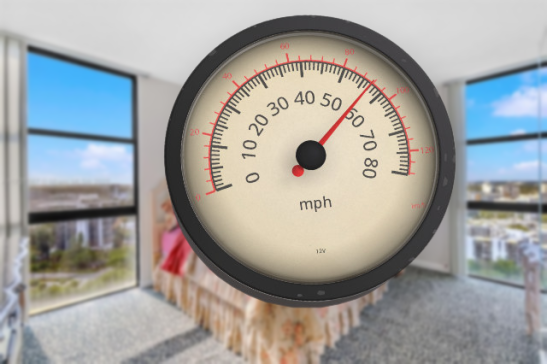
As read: value=57 unit=mph
